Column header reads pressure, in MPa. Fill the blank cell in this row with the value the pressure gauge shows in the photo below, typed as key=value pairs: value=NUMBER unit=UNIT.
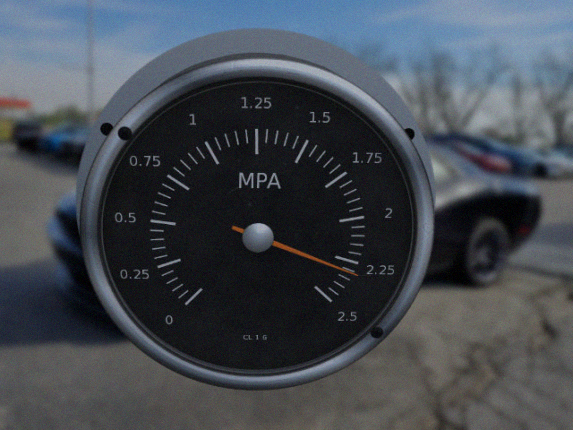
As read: value=2.3 unit=MPa
